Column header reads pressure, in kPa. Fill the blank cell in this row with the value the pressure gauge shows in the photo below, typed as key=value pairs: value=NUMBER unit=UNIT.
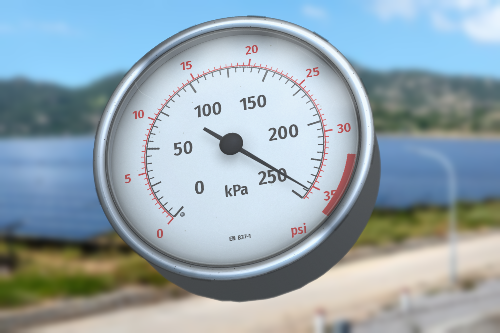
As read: value=245 unit=kPa
